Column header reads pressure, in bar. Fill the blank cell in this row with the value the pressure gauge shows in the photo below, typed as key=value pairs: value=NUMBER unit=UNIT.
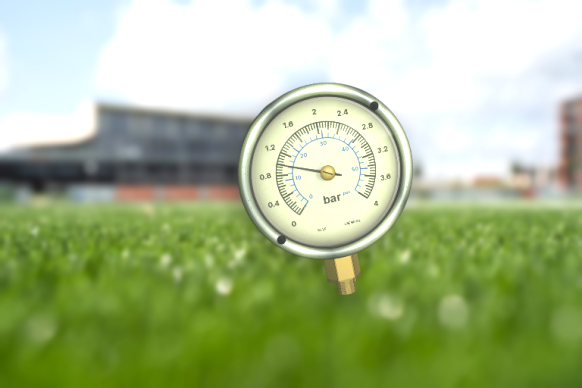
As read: value=1 unit=bar
